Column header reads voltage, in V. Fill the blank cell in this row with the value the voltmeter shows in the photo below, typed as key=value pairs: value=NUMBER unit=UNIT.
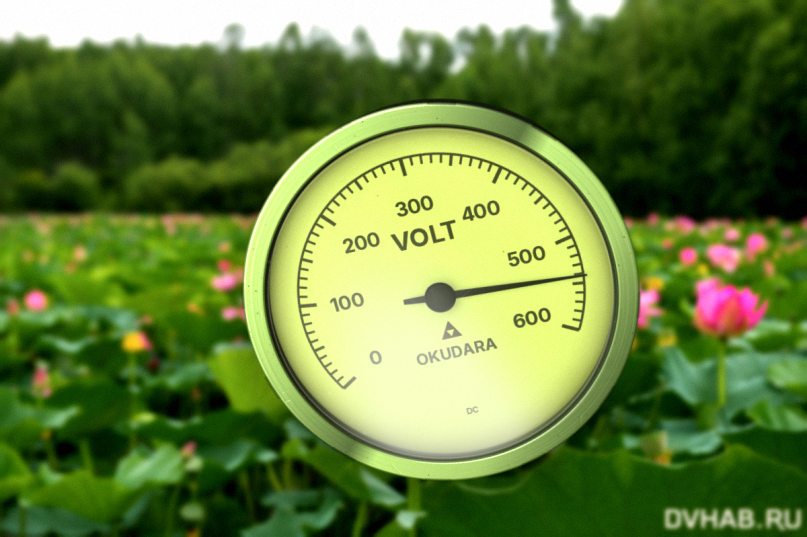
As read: value=540 unit=V
